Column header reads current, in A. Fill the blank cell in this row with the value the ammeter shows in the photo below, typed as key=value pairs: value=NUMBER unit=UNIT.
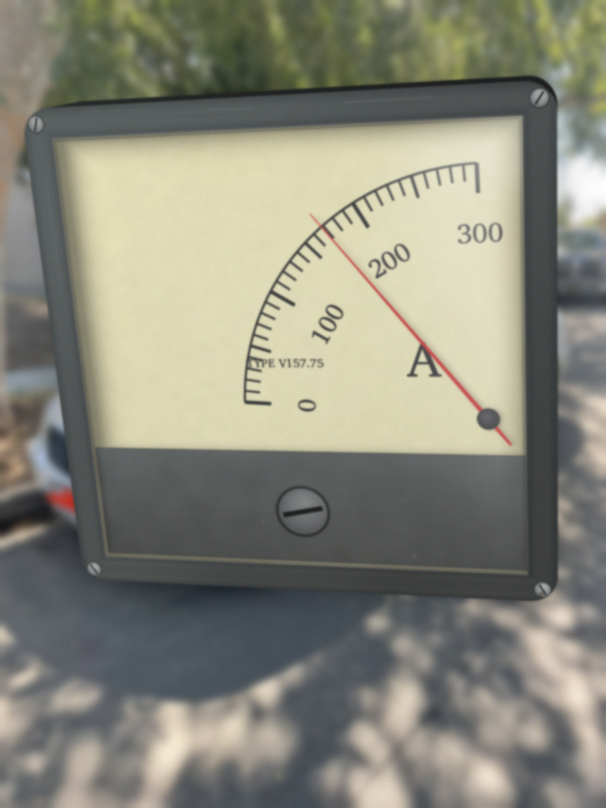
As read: value=170 unit=A
